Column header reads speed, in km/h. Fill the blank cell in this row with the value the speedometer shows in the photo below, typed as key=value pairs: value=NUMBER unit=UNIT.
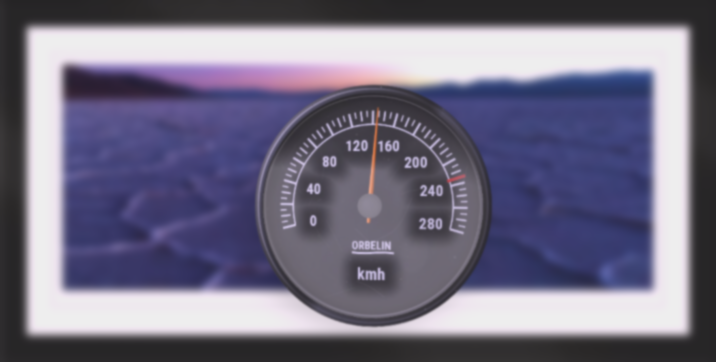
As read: value=145 unit=km/h
